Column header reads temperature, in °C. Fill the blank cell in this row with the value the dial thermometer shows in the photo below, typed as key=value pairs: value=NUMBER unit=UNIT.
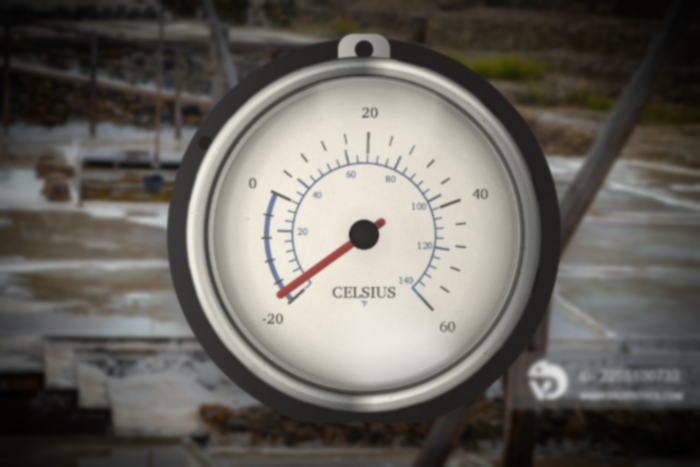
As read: value=-18 unit=°C
